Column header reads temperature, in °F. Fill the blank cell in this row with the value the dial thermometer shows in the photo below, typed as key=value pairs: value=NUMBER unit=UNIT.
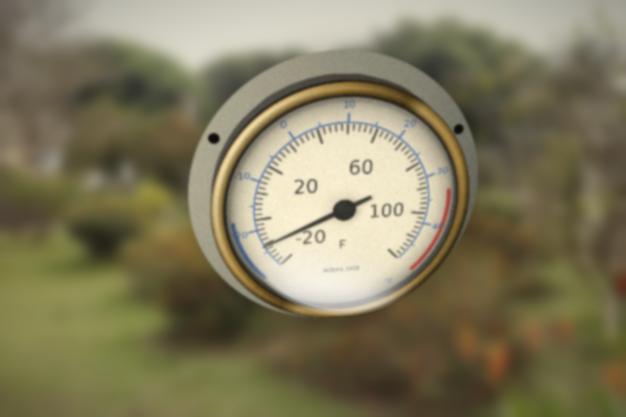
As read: value=-10 unit=°F
